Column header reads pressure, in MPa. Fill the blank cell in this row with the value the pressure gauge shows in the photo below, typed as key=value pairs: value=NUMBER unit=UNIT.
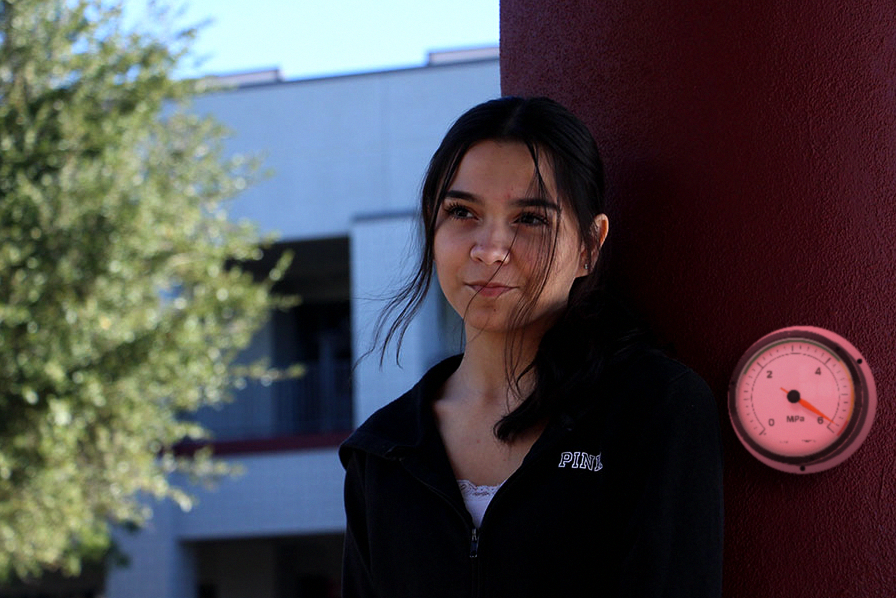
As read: value=5.8 unit=MPa
